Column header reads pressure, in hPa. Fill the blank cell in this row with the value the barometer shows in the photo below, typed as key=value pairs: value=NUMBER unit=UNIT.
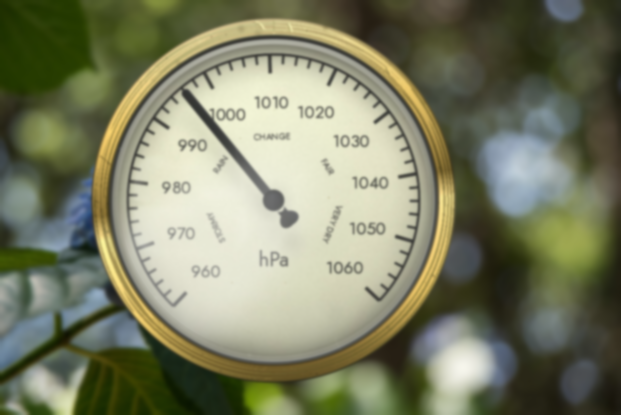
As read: value=996 unit=hPa
